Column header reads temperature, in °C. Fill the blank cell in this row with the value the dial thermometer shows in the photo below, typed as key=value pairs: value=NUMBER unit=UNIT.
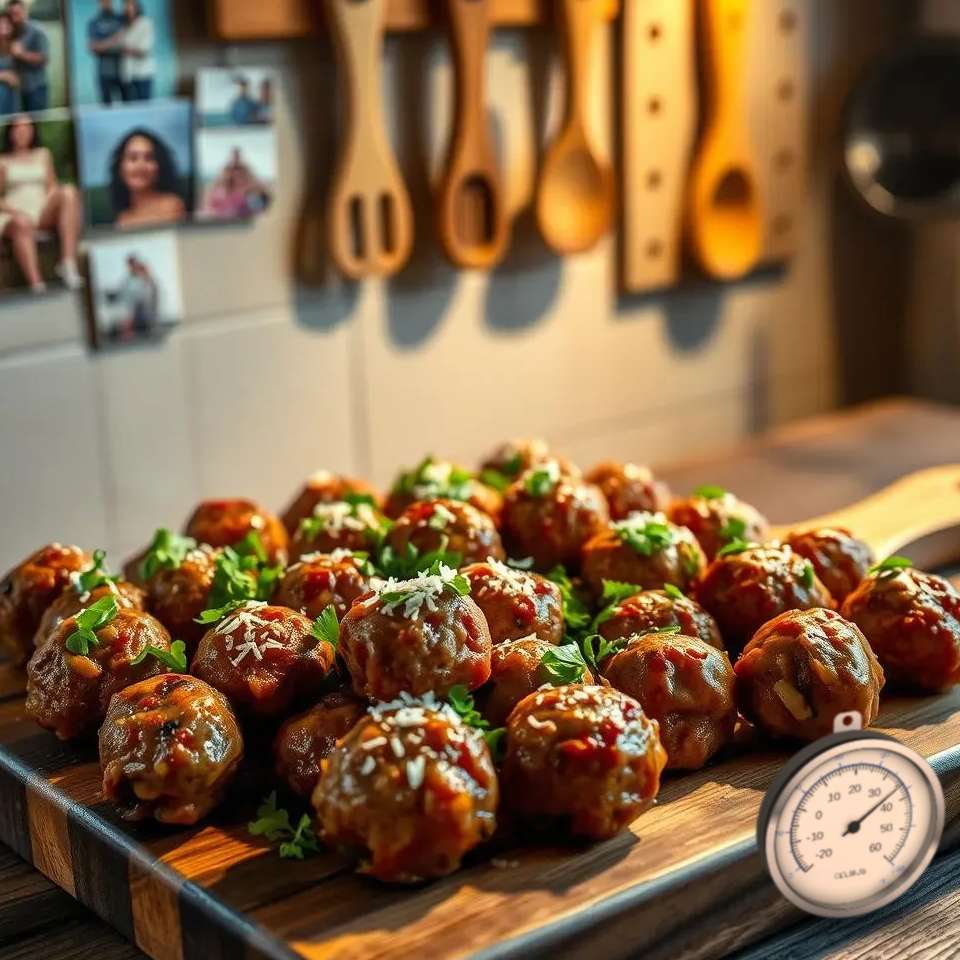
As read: value=35 unit=°C
